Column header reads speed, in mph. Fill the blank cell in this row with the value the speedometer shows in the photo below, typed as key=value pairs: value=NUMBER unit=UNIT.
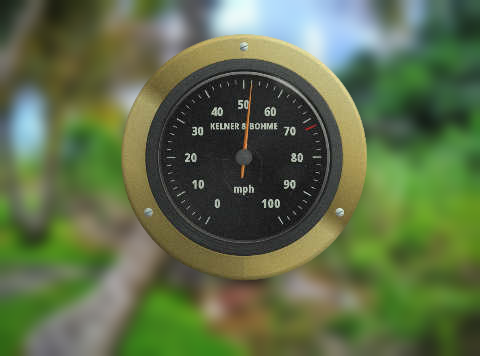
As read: value=52 unit=mph
